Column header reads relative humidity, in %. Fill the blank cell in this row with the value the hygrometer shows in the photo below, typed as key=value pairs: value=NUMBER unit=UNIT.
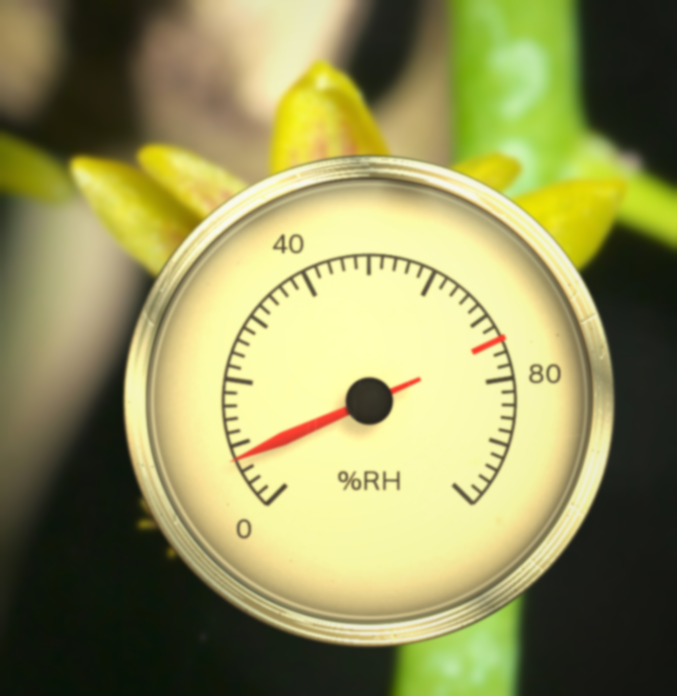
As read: value=8 unit=%
